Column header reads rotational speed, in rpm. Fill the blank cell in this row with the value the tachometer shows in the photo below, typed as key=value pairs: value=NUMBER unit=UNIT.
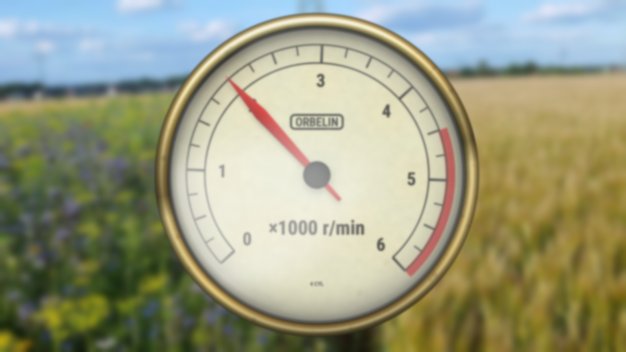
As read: value=2000 unit=rpm
